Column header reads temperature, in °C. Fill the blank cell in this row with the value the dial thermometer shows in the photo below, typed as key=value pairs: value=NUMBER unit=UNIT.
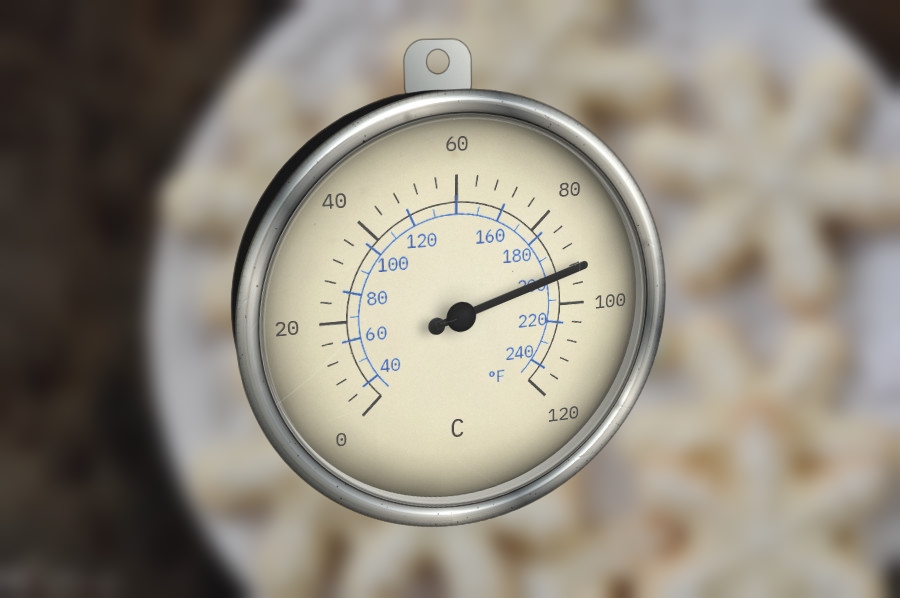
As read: value=92 unit=°C
